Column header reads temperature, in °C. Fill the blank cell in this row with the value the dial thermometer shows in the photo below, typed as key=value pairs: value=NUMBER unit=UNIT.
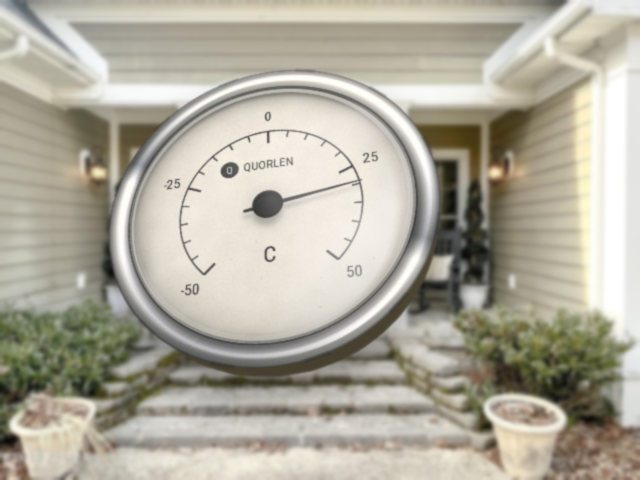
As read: value=30 unit=°C
